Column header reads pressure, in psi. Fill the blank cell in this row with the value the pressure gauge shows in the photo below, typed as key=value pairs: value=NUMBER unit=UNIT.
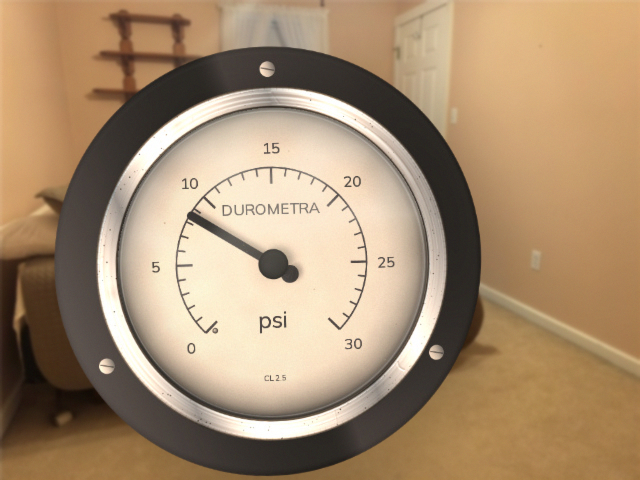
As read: value=8.5 unit=psi
